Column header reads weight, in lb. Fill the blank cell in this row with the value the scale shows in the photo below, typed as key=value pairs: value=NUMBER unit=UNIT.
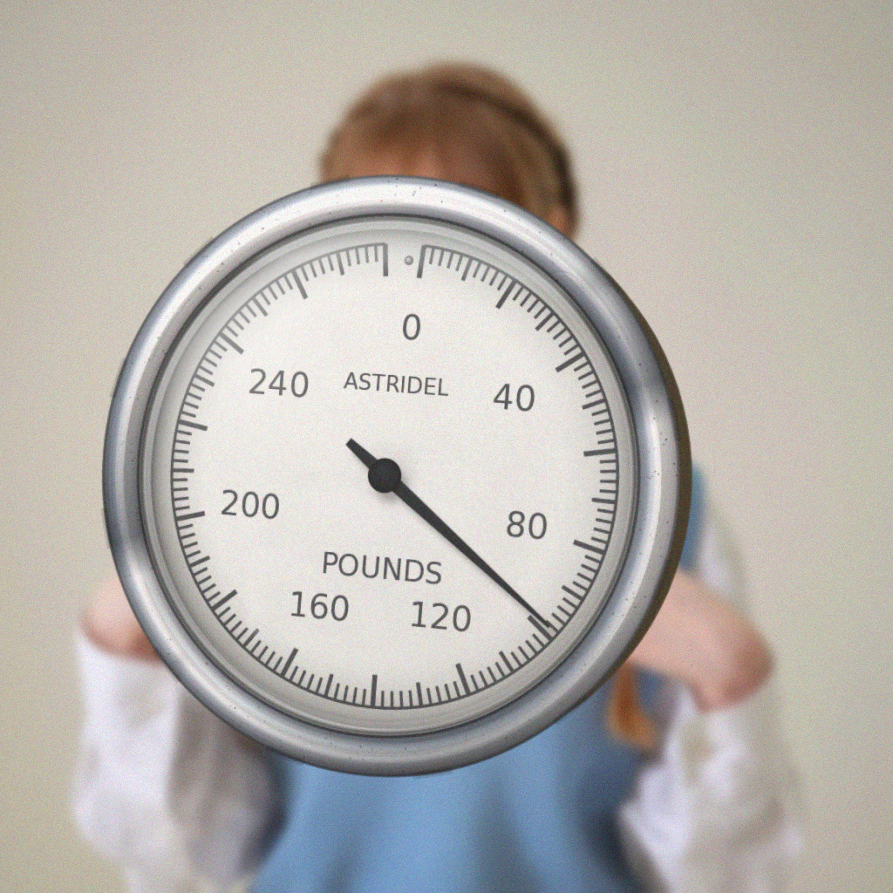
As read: value=98 unit=lb
